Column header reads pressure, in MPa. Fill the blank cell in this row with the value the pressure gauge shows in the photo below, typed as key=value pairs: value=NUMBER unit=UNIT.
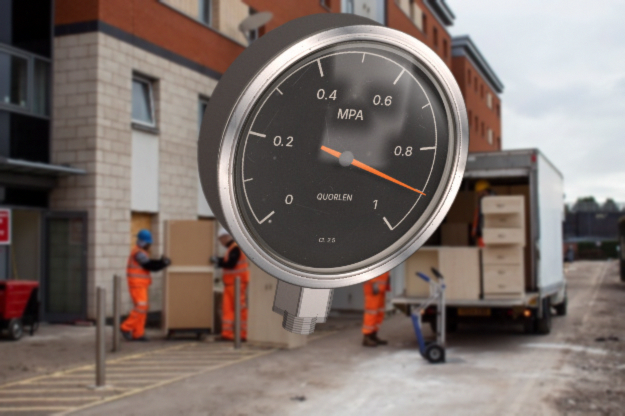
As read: value=0.9 unit=MPa
